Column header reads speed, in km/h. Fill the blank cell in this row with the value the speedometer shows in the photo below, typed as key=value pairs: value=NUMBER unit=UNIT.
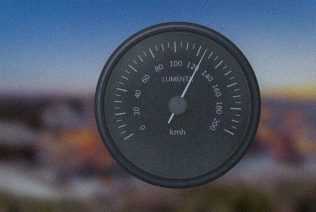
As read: value=125 unit=km/h
